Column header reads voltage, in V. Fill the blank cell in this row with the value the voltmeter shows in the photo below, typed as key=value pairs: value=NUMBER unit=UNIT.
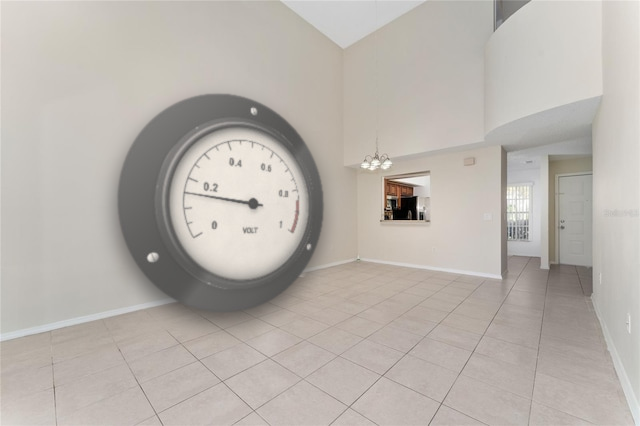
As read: value=0.15 unit=V
